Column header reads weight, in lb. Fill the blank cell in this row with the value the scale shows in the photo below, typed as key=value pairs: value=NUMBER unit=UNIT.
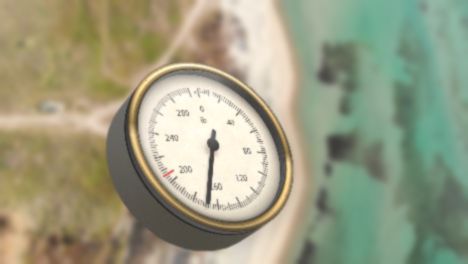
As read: value=170 unit=lb
